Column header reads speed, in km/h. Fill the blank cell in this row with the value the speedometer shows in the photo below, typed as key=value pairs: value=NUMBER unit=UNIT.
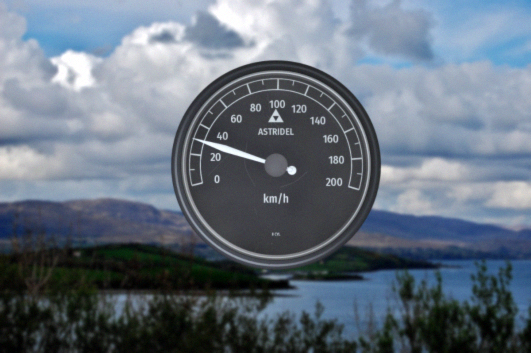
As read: value=30 unit=km/h
